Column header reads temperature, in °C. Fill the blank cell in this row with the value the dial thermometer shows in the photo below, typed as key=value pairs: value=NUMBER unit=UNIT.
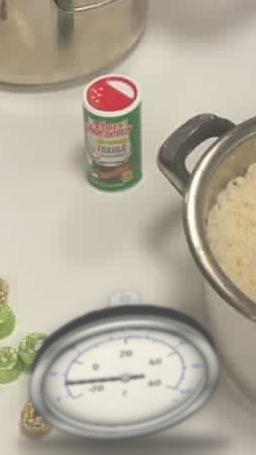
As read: value=-10 unit=°C
